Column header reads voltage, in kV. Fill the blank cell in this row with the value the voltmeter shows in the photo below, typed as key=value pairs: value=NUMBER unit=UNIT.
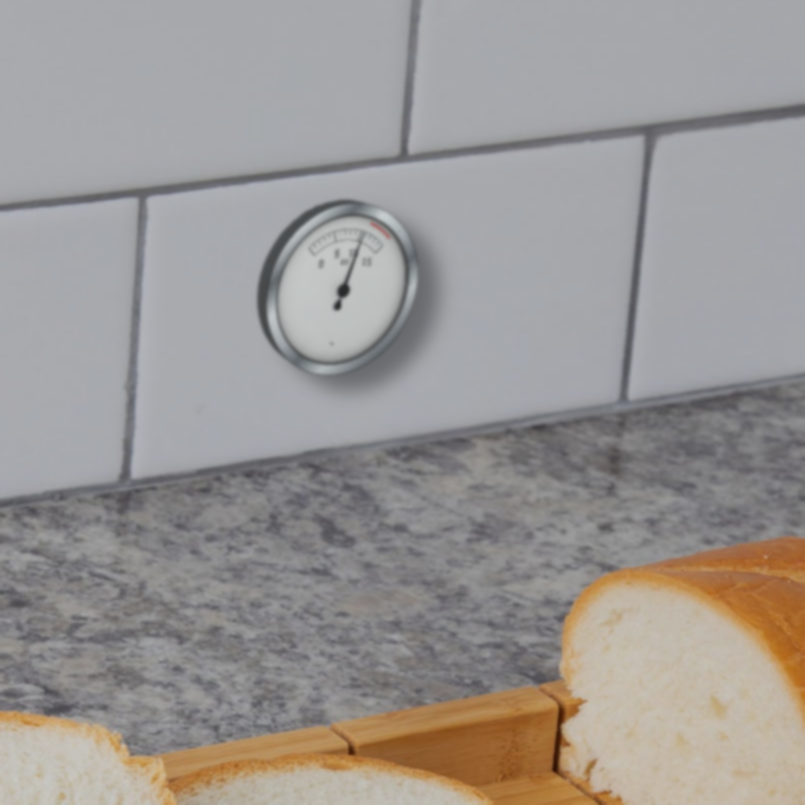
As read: value=10 unit=kV
